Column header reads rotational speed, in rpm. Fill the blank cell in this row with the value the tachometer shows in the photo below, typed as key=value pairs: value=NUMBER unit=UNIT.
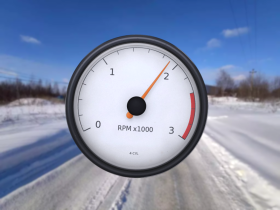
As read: value=1900 unit=rpm
